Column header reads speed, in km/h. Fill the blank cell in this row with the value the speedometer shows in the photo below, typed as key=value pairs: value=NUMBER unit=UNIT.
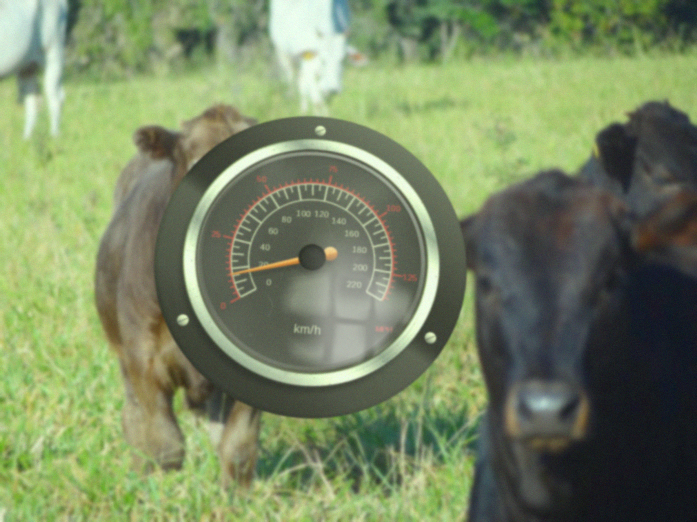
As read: value=15 unit=km/h
